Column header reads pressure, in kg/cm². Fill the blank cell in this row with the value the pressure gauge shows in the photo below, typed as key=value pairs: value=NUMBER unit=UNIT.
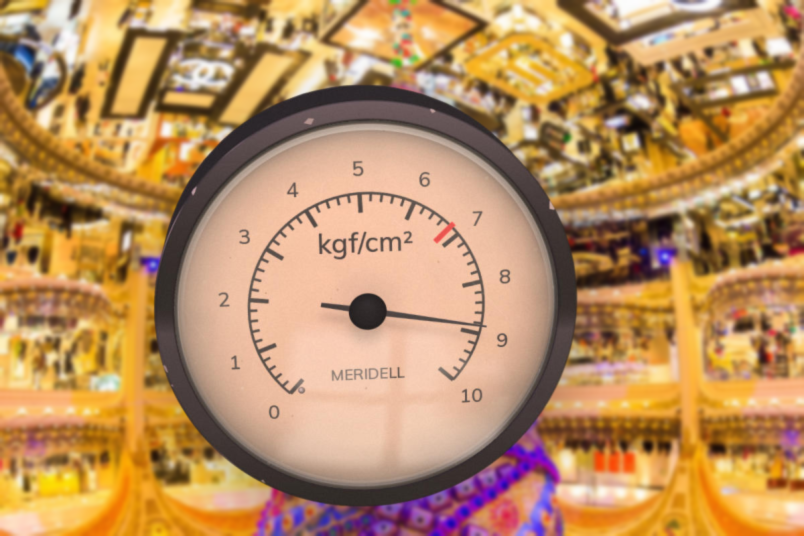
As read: value=8.8 unit=kg/cm²
